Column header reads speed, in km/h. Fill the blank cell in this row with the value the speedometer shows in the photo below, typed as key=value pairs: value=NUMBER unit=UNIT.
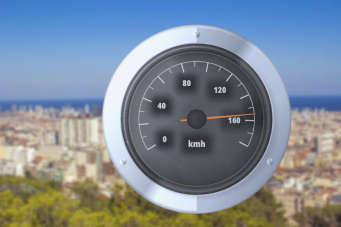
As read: value=155 unit=km/h
